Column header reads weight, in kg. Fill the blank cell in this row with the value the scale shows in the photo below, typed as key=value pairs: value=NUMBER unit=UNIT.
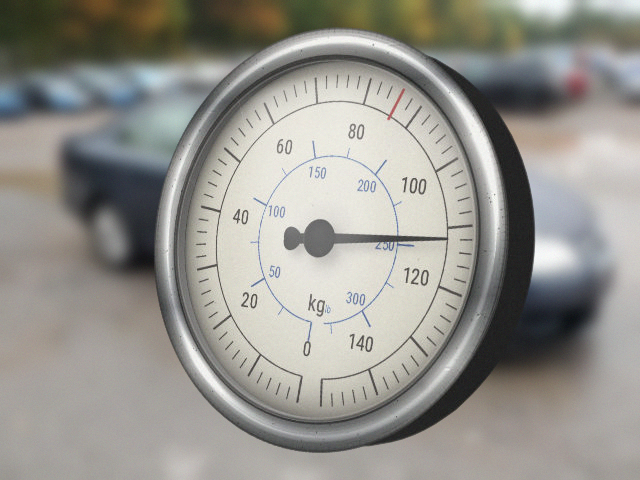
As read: value=112 unit=kg
